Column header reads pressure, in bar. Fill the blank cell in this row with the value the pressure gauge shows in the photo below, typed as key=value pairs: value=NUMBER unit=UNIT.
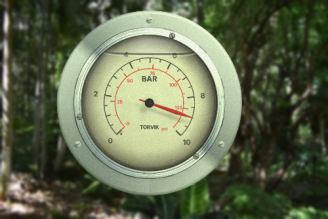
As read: value=9 unit=bar
